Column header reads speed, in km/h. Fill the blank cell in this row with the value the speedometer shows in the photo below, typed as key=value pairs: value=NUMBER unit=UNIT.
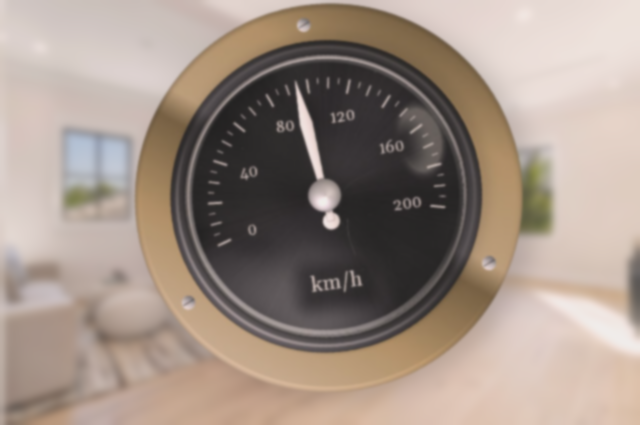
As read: value=95 unit=km/h
